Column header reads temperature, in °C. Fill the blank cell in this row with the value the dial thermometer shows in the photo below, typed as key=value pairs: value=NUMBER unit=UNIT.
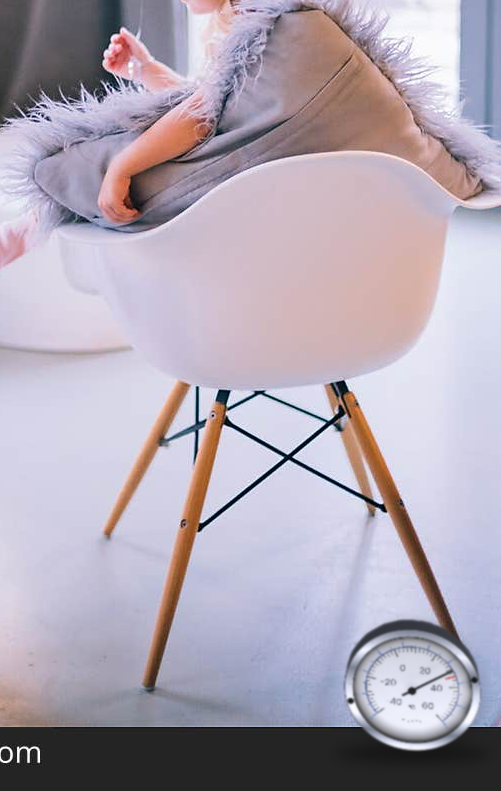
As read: value=30 unit=°C
